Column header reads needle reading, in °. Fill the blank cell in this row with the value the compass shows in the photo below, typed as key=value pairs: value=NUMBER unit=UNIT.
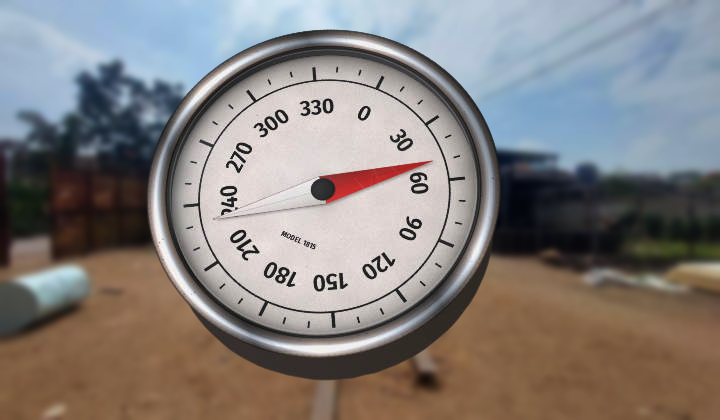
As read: value=50 unit=°
